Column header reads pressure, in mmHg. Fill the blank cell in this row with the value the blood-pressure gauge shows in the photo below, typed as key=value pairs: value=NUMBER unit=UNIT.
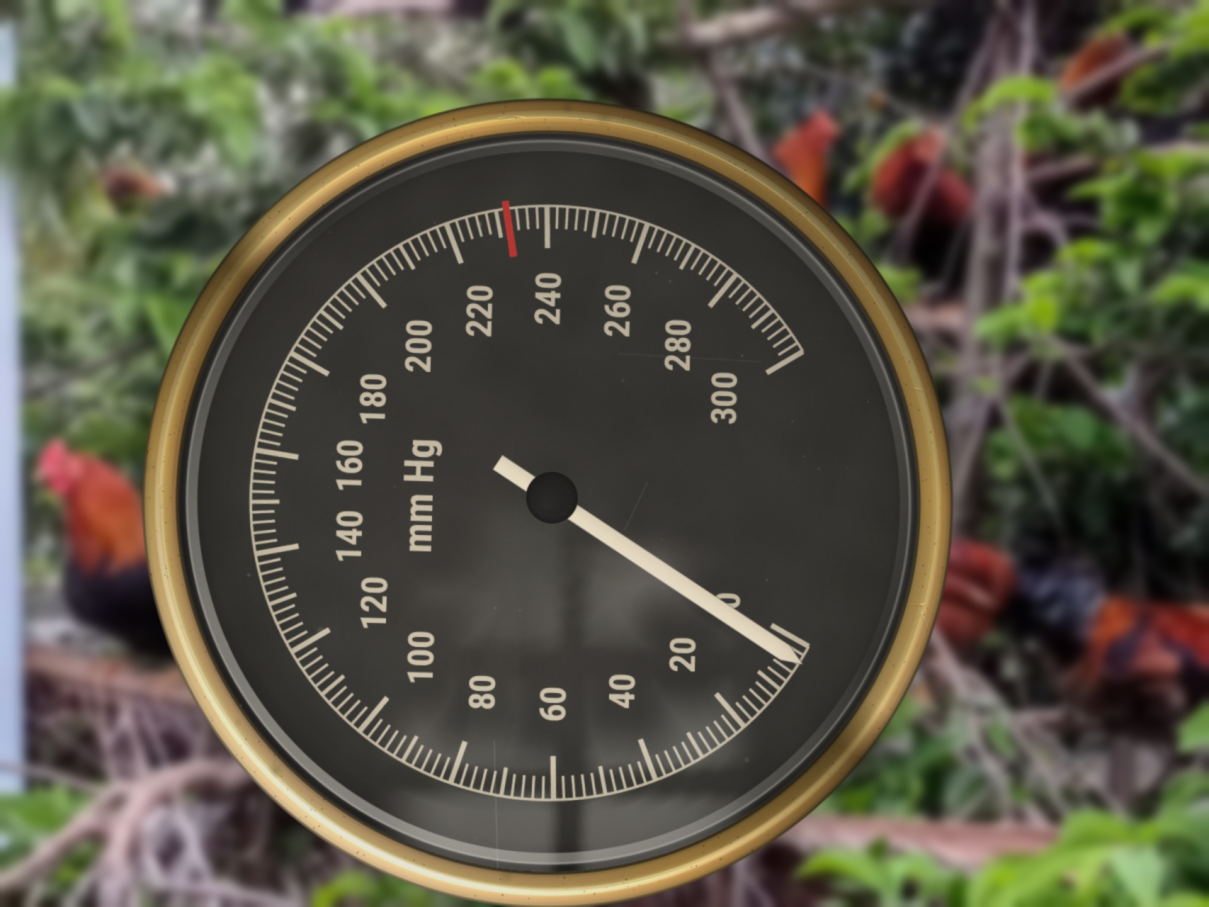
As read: value=4 unit=mmHg
